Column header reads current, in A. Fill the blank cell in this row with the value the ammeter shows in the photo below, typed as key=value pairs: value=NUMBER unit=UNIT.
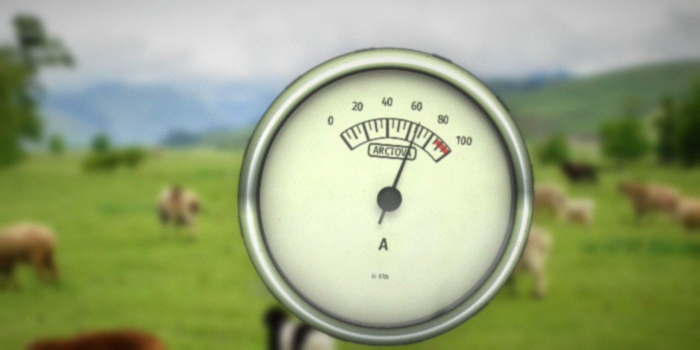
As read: value=65 unit=A
